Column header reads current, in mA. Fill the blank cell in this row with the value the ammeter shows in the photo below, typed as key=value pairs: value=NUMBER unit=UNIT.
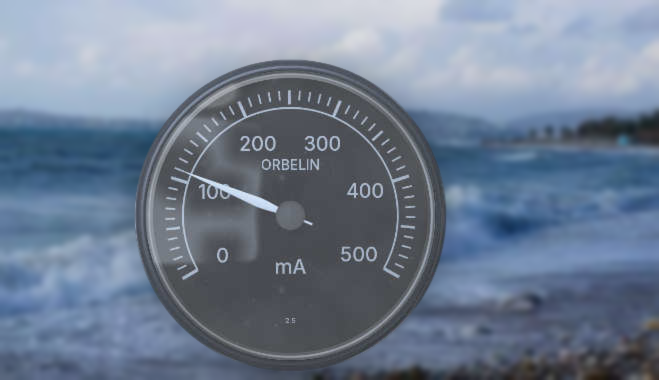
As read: value=110 unit=mA
